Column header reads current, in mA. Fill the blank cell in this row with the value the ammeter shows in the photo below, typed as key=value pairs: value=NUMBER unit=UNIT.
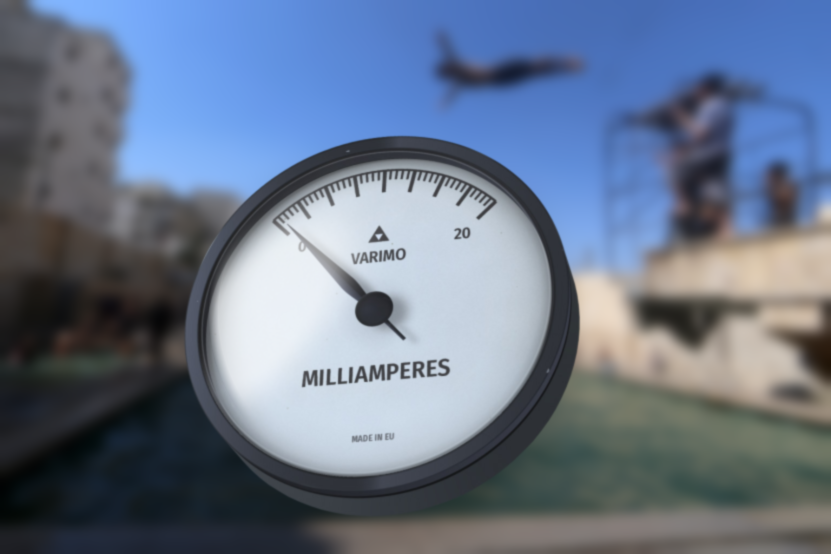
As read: value=0.5 unit=mA
